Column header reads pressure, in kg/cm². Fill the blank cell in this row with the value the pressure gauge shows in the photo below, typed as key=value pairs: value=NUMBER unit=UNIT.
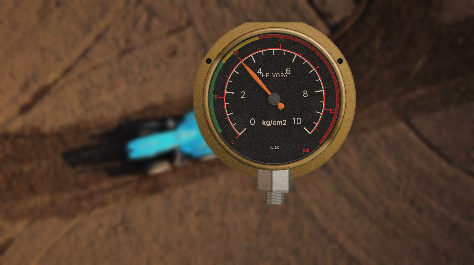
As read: value=3.5 unit=kg/cm²
